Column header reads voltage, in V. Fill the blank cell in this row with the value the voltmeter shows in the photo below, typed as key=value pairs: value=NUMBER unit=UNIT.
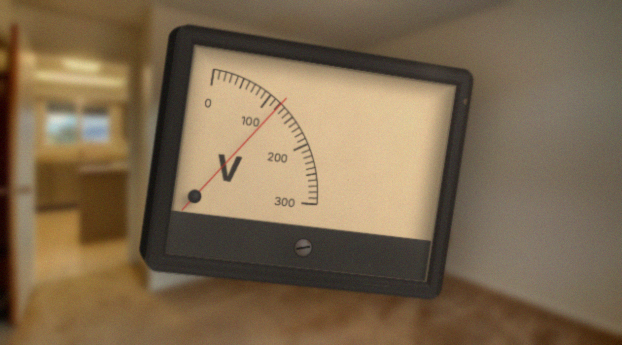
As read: value=120 unit=V
